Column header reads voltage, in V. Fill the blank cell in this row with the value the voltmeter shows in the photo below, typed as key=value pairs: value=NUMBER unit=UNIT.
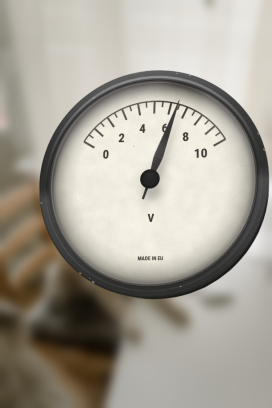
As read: value=6.5 unit=V
